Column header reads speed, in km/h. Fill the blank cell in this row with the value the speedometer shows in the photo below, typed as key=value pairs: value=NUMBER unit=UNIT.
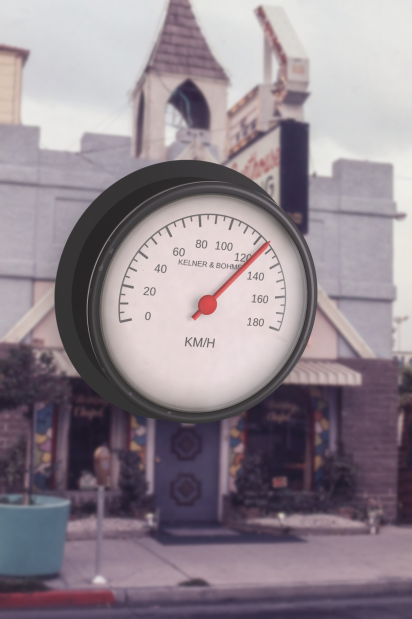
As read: value=125 unit=km/h
